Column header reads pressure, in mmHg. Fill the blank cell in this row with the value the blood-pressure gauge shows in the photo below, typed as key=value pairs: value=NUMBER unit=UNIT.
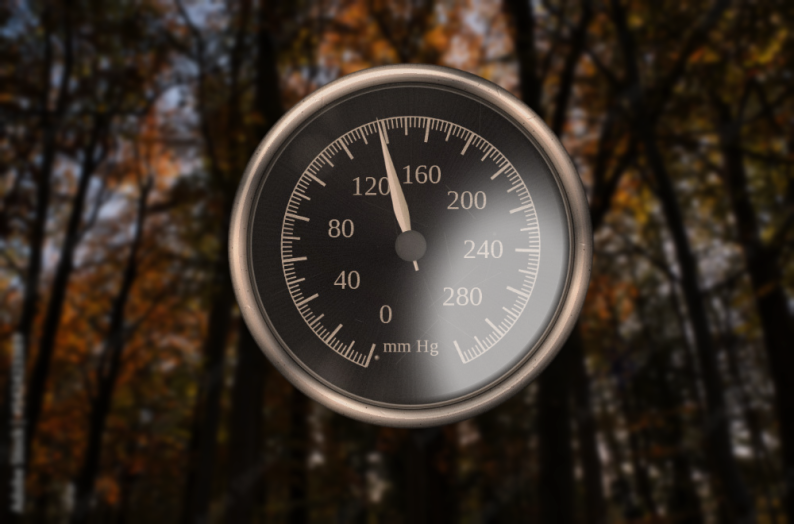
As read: value=138 unit=mmHg
